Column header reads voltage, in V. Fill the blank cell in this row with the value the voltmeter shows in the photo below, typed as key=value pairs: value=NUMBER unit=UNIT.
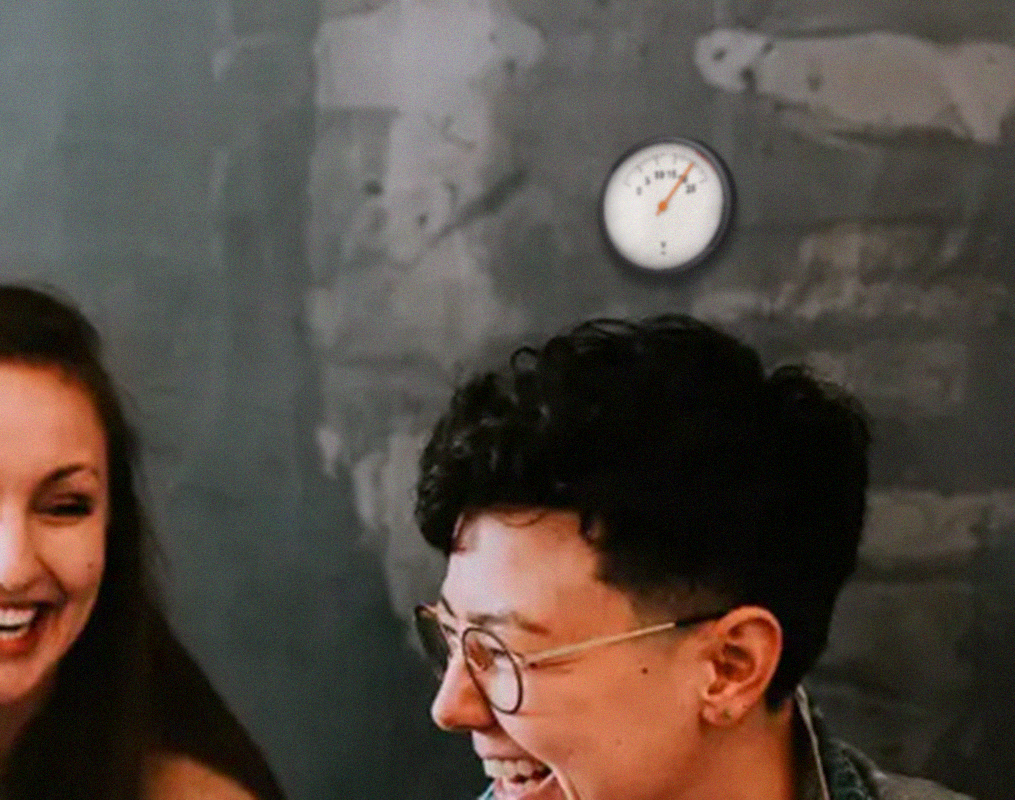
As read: value=20 unit=V
